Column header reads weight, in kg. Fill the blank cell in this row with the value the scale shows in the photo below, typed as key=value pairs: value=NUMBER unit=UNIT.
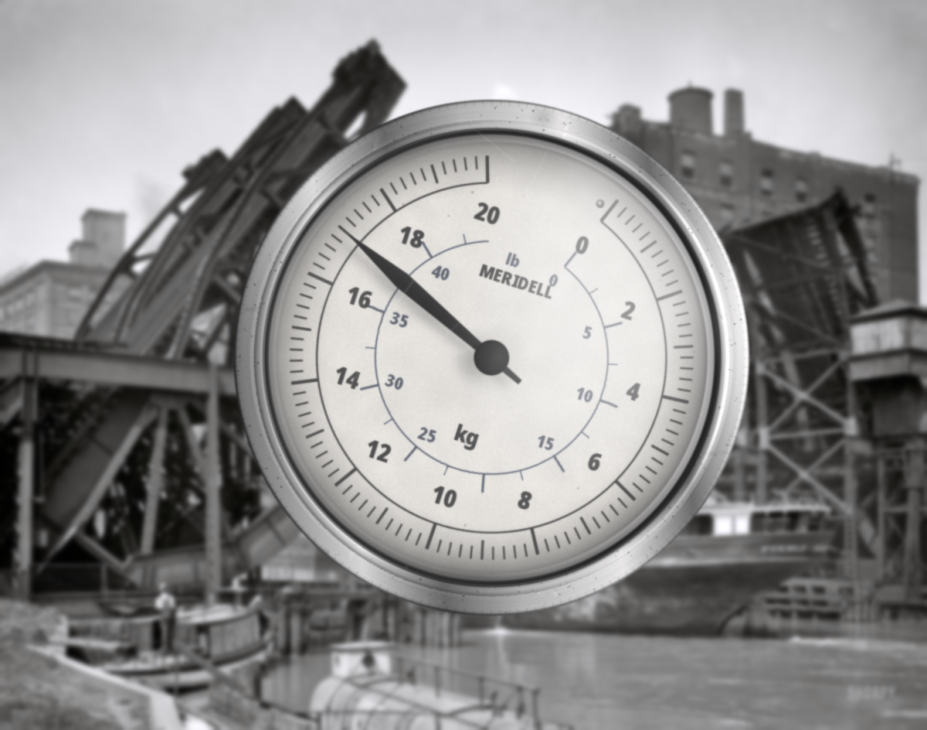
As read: value=17 unit=kg
